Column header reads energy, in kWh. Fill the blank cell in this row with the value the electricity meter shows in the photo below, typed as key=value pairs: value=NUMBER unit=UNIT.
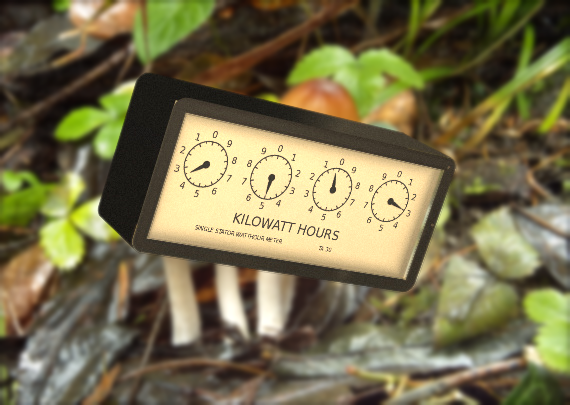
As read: value=3503 unit=kWh
